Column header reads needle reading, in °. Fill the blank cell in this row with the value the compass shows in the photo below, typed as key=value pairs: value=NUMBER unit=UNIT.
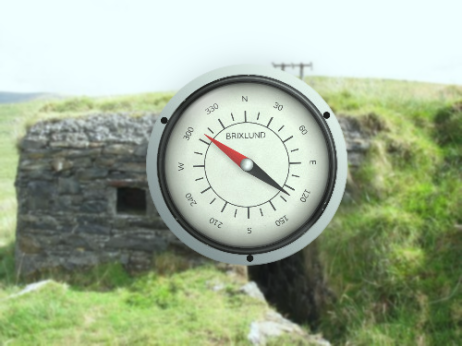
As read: value=307.5 unit=°
